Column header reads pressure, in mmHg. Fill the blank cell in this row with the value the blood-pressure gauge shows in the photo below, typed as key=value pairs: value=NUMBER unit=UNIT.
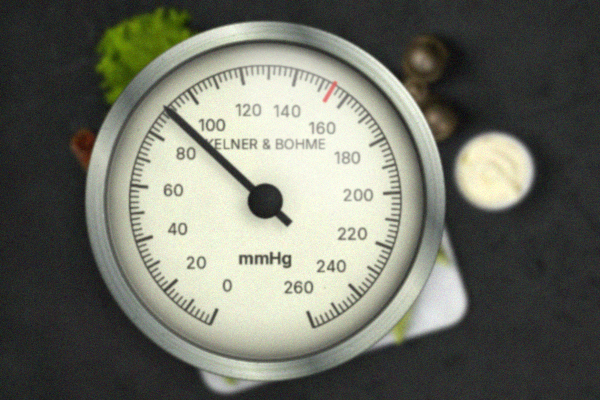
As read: value=90 unit=mmHg
